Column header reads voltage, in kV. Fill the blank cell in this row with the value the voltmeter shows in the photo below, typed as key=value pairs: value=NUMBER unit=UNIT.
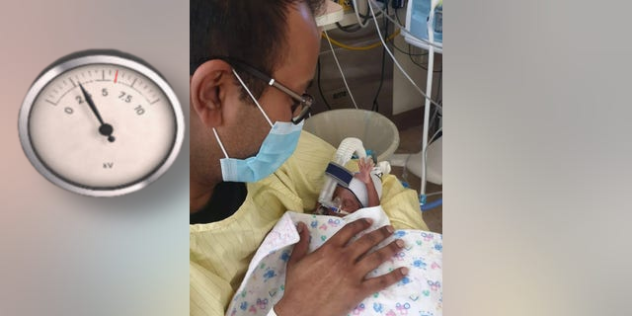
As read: value=3 unit=kV
